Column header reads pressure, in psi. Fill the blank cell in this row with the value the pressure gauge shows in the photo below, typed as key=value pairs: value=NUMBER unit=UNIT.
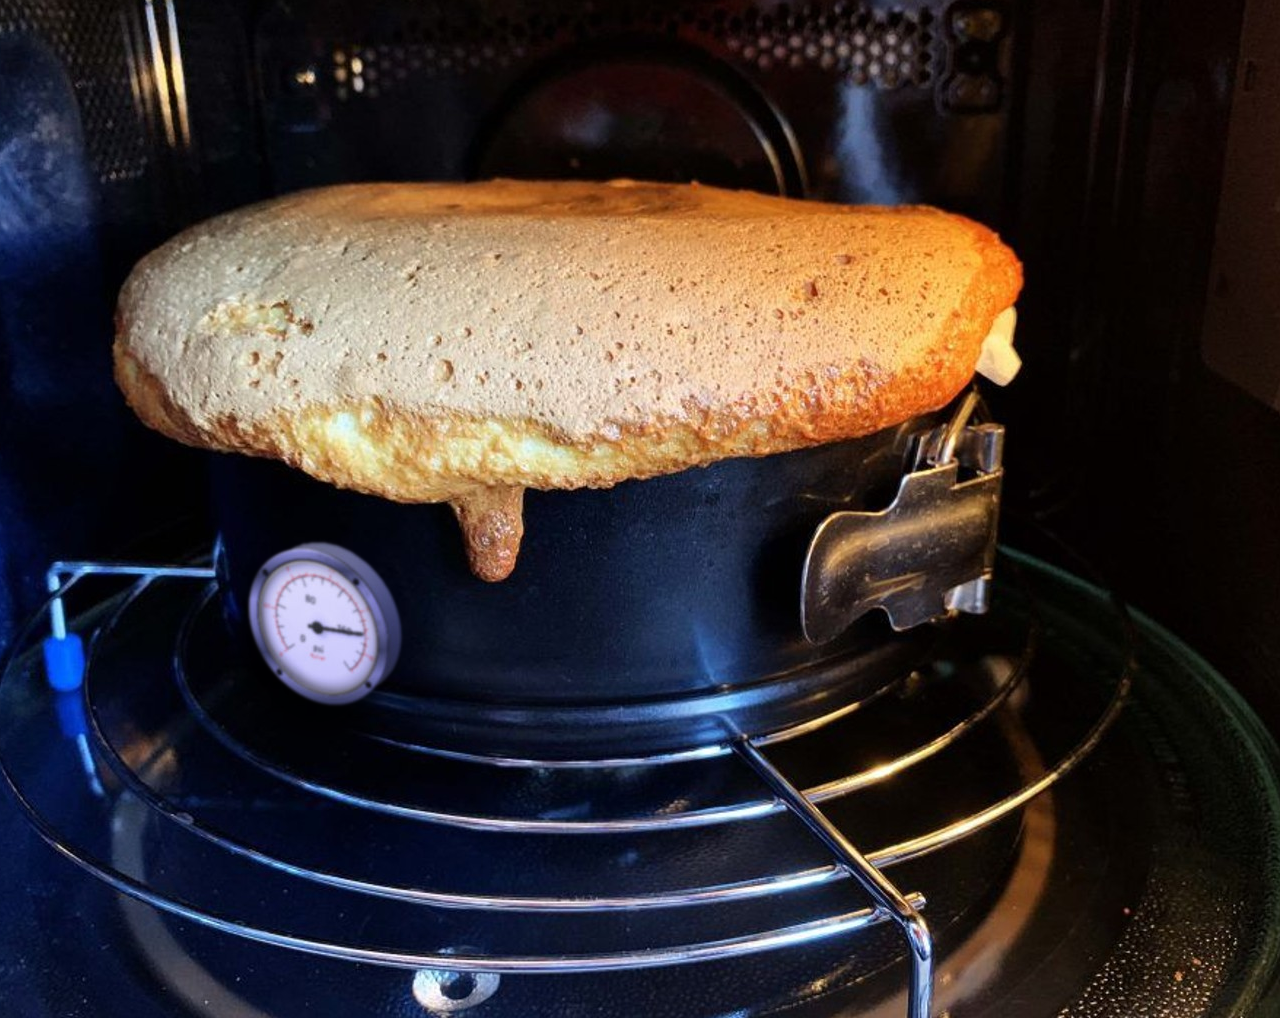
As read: value=160 unit=psi
